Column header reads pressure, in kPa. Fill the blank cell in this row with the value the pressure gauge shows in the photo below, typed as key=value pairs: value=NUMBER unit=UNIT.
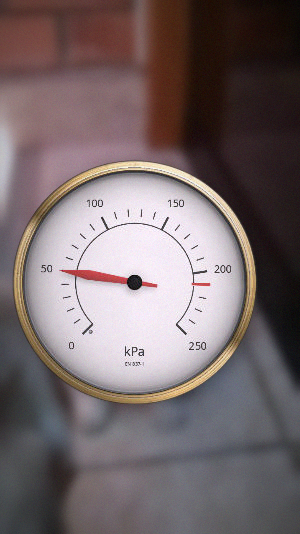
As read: value=50 unit=kPa
